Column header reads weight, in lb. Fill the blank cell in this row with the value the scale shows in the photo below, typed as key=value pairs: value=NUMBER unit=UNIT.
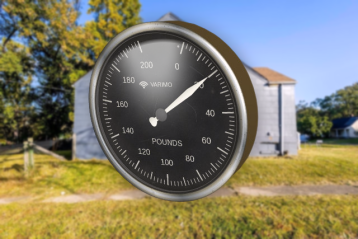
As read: value=20 unit=lb
